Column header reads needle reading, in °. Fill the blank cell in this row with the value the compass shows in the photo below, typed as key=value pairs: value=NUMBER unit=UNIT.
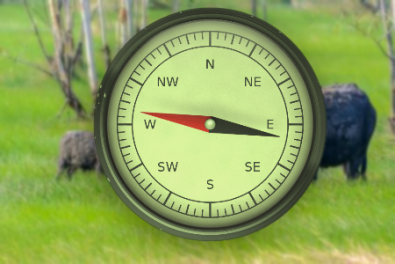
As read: value=280 unit=°
